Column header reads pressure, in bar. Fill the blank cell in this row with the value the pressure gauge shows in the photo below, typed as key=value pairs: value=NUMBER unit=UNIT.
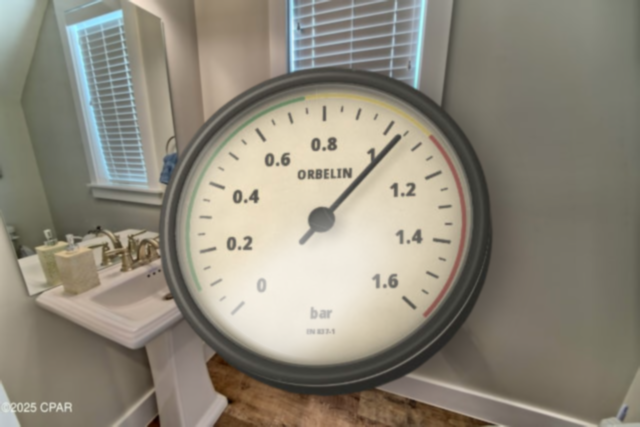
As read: value=1.05 unit=bar
